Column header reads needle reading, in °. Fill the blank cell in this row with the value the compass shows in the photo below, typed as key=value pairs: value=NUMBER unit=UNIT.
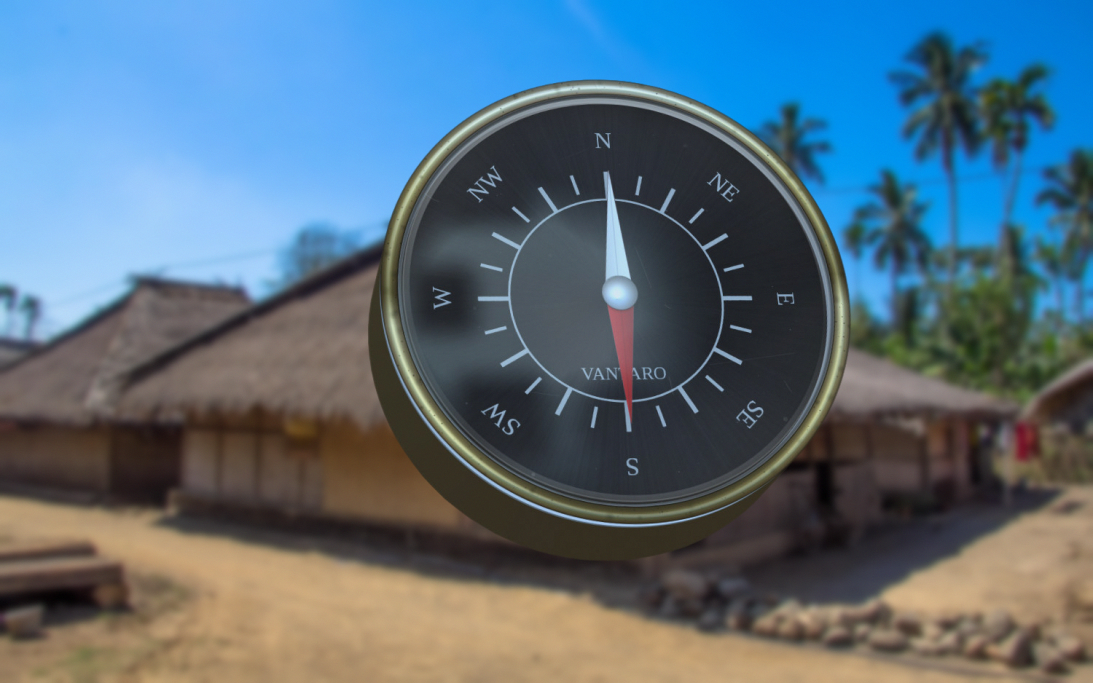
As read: value=180 unit=°
